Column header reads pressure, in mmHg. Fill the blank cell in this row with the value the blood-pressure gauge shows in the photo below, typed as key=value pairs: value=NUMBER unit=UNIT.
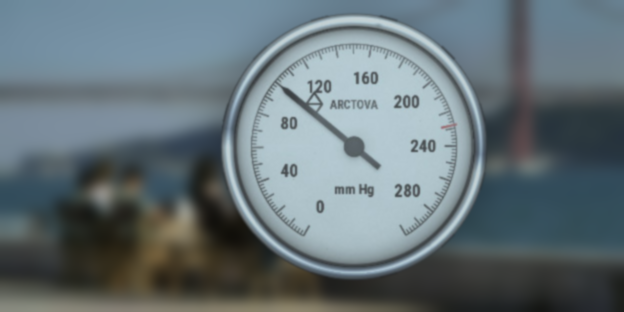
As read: value=100 unit=mmHg
